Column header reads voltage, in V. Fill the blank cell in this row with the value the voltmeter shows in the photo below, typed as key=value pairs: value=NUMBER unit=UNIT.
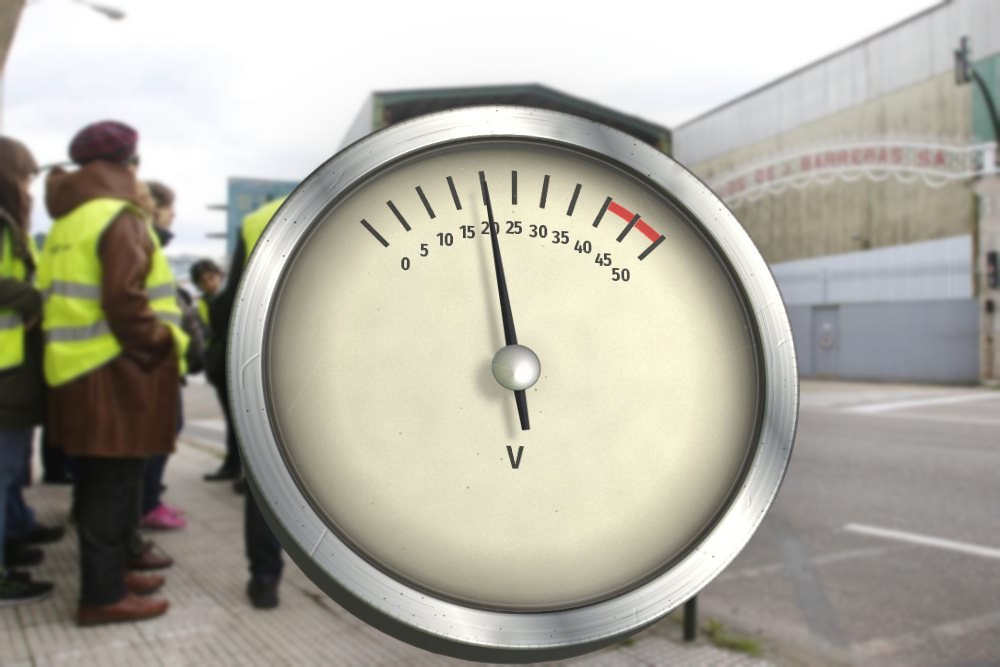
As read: value=20 unit=V
